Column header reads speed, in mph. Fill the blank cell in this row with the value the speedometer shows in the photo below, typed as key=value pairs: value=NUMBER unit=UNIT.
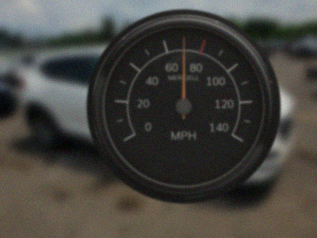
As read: value=70 unit=mph
